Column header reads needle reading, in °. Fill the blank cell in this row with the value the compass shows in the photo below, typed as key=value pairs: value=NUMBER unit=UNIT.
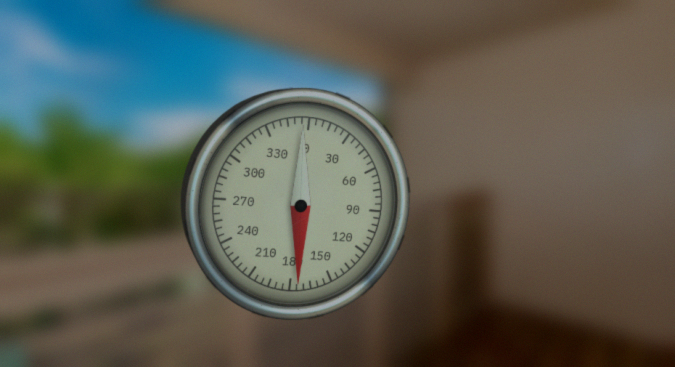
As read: value=175 unit=°
